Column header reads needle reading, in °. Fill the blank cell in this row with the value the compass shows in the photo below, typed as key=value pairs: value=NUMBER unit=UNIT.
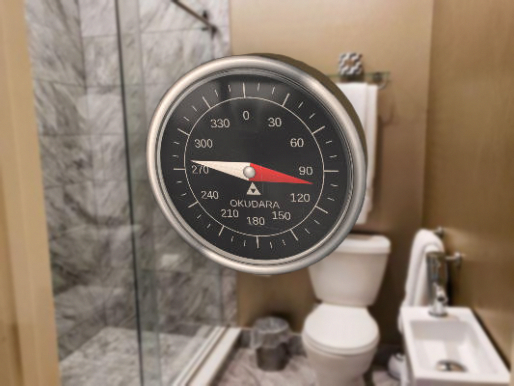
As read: value=100 unit=°
